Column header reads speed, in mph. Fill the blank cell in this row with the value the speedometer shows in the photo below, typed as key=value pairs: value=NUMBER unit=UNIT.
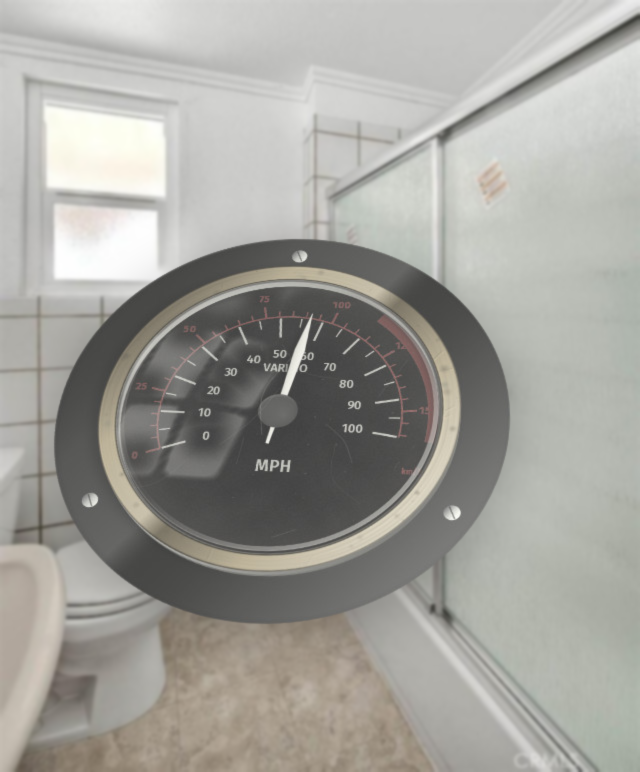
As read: value=57.5 unit=mph
